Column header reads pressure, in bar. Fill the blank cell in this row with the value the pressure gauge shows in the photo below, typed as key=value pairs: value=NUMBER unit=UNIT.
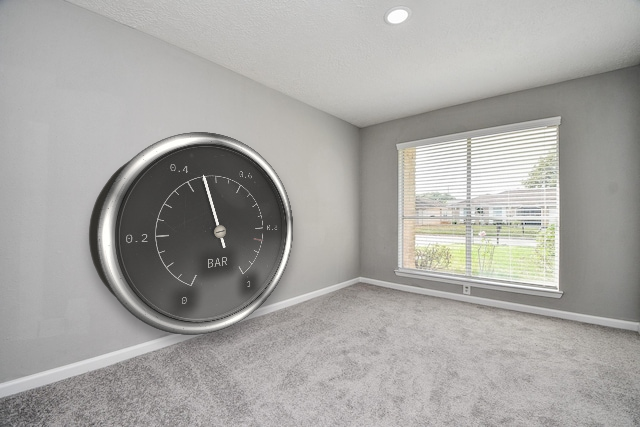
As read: value=0.45 unit=bar
